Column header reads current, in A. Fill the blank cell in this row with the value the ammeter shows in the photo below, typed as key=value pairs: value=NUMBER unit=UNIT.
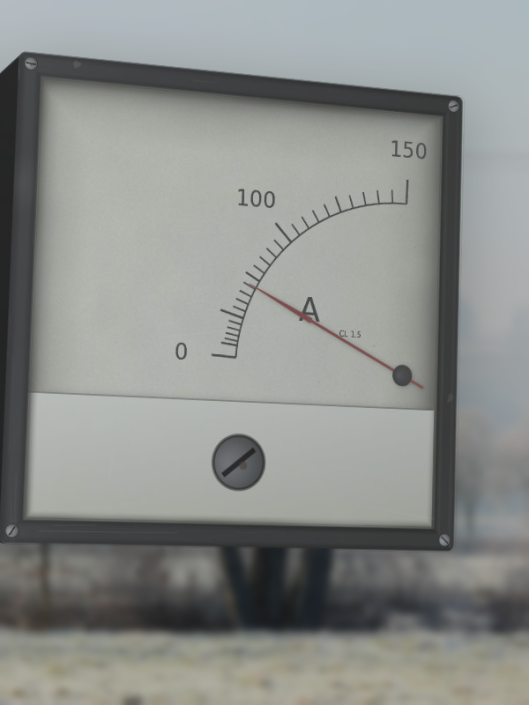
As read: value=70 unit=A
